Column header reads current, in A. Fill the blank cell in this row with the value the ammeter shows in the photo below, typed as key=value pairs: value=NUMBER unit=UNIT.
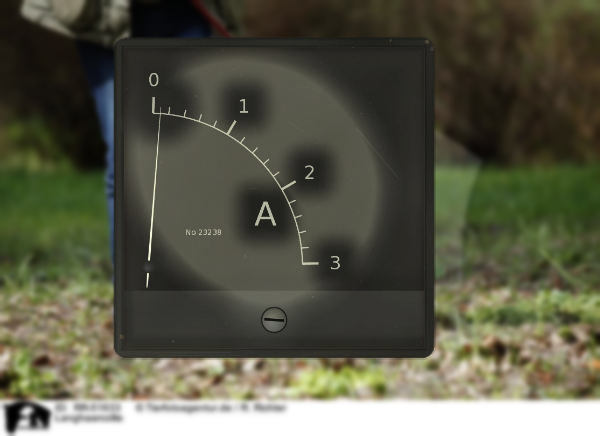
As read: value=0.1 unit=A
